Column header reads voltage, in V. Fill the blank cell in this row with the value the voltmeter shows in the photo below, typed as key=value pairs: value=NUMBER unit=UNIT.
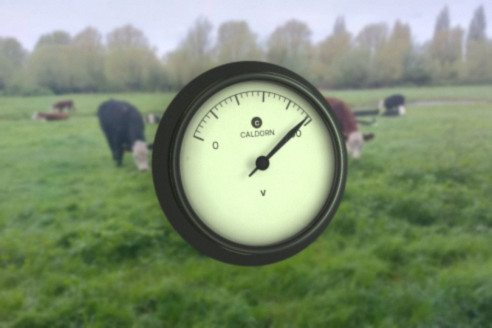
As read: value=48 unit=V
